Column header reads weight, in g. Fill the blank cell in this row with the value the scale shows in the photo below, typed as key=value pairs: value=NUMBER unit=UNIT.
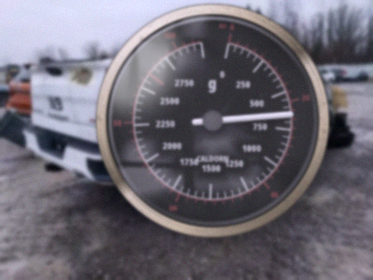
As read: value=650 unit=g
